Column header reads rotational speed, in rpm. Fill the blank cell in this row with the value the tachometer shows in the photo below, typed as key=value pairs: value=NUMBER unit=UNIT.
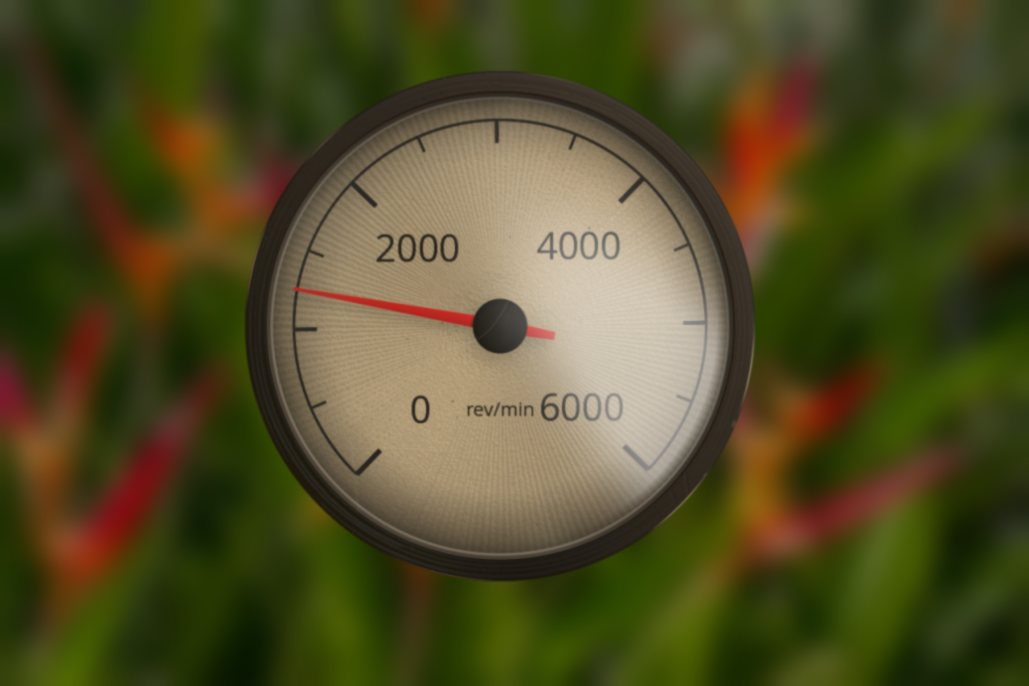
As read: value=1250 unit=rpm
